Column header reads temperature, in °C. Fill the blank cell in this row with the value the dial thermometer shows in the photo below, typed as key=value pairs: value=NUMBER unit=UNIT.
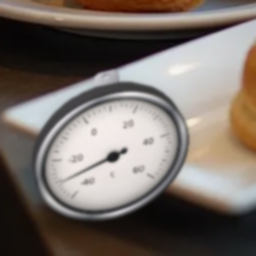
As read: value=-30 unit=°C
